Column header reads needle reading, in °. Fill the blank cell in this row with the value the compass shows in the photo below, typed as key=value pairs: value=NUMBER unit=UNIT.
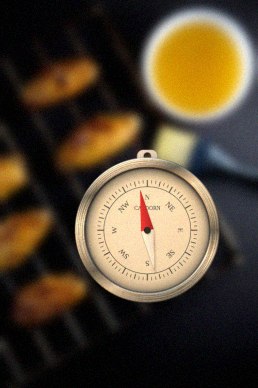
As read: value=350 unit=°
